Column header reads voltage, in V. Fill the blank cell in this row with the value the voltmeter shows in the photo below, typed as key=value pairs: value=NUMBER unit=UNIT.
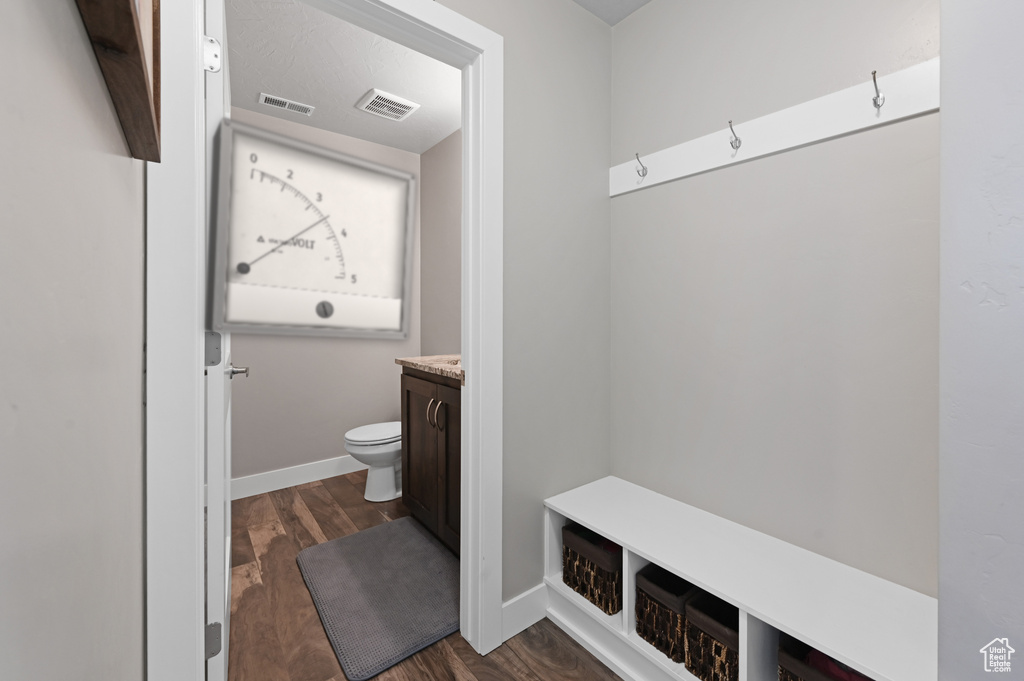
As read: value=3.5 unit=V
